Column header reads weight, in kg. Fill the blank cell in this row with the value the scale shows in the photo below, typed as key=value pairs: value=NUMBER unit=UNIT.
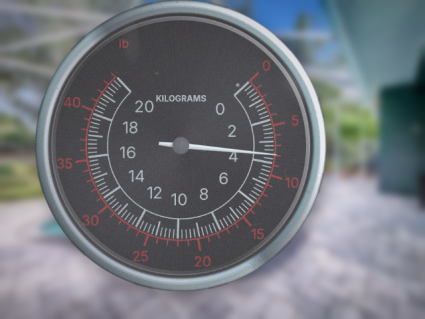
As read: value=3.6 unit=kg
